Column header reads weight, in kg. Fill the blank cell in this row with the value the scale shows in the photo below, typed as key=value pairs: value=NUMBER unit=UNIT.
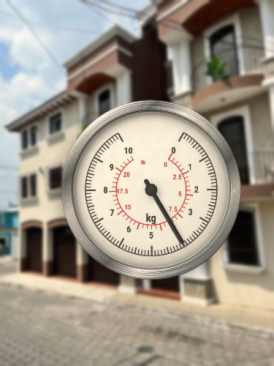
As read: value=4 unit=kg
